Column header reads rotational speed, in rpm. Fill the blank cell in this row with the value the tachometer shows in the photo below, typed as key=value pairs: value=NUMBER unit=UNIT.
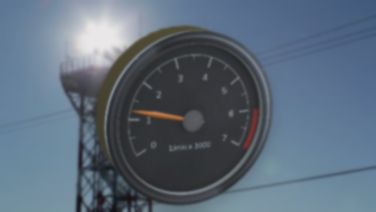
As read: value=1250 unit=rpm
